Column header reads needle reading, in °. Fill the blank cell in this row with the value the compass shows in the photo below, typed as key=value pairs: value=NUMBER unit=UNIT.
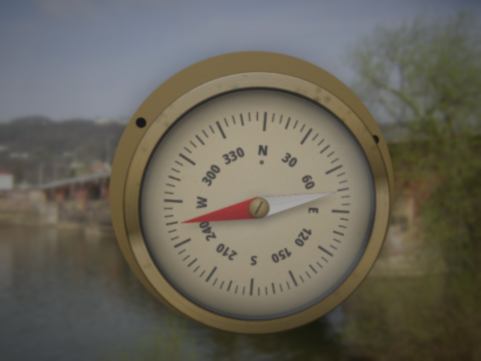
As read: value=255 unit=°
